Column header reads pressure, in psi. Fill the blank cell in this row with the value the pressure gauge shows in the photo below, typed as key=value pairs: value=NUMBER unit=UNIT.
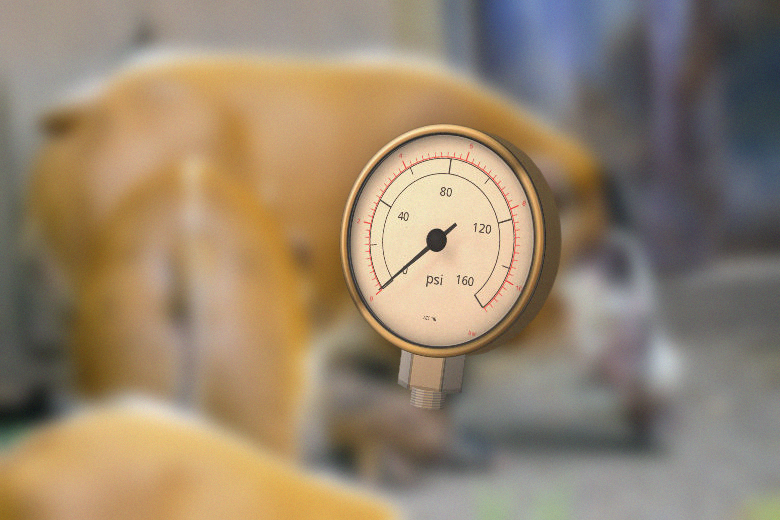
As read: value=0 unit=psi
